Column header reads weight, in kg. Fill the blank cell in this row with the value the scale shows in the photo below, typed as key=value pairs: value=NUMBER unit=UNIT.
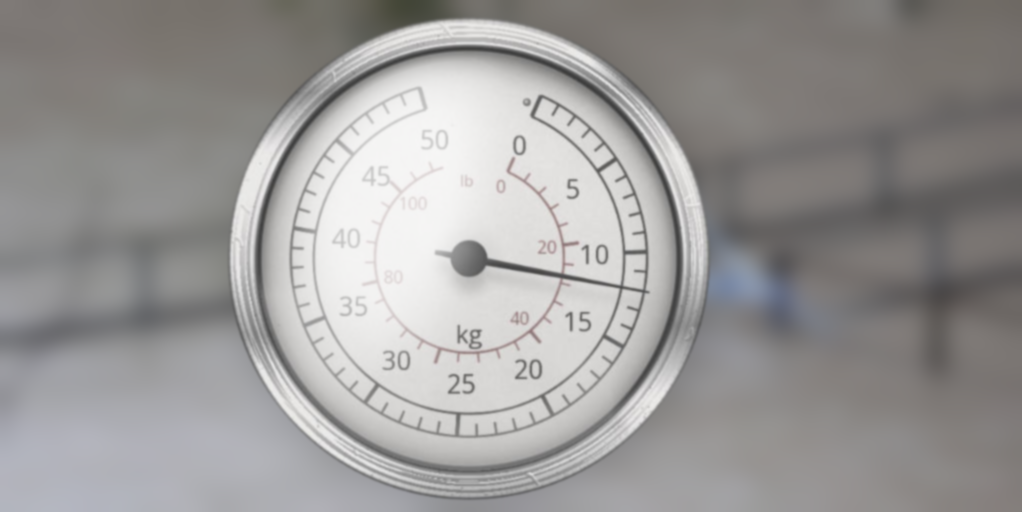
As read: value=12 unit=kg
